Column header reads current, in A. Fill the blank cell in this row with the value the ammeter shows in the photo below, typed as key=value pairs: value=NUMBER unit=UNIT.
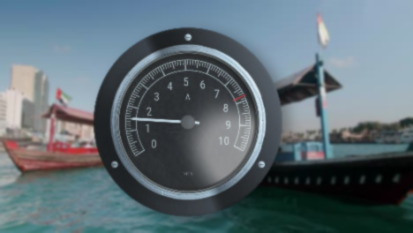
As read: value=1.5 unit=A
